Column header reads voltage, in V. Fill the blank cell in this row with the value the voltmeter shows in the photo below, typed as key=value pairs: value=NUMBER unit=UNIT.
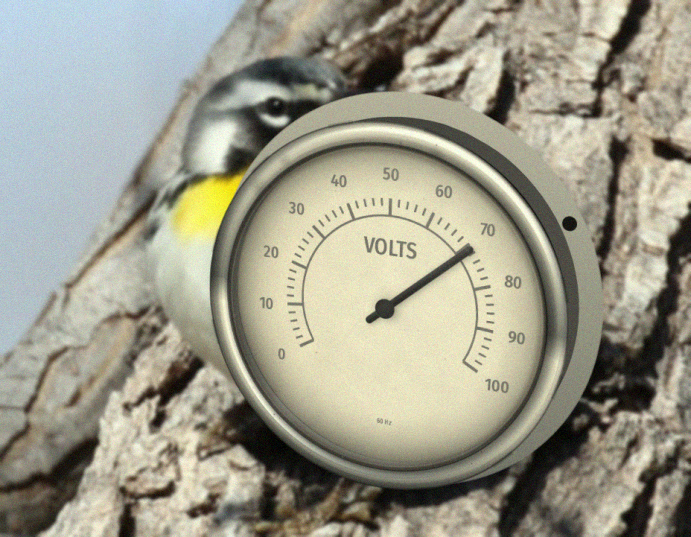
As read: value=71 unit=V
